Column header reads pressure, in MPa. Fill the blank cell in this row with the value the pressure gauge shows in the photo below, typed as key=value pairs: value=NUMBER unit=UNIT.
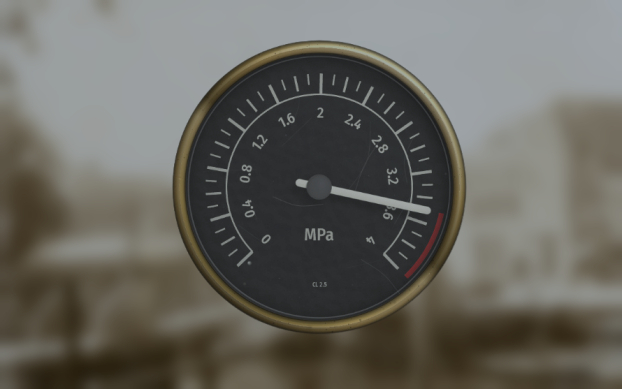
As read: value=3.5 unit=MPa
